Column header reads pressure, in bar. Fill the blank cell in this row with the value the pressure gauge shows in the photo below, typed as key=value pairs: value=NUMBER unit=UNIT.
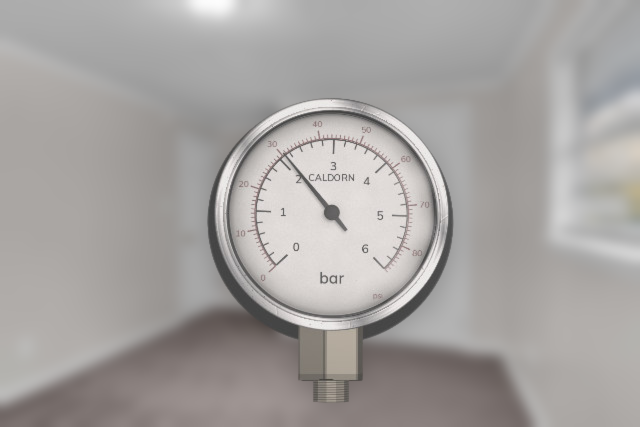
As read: value=2.1 unit=bar
